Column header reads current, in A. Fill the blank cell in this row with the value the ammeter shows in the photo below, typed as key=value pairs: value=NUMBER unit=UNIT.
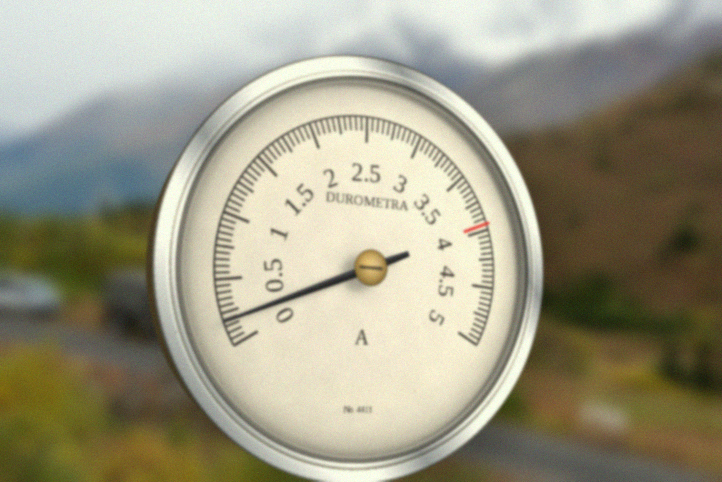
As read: value=0.2 unit=A
